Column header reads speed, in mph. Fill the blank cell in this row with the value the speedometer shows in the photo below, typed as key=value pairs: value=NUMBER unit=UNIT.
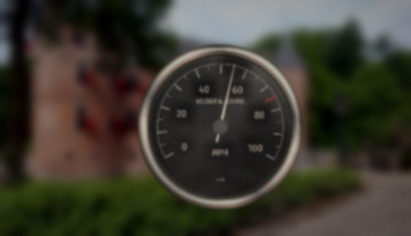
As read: value=55 unit=mph
